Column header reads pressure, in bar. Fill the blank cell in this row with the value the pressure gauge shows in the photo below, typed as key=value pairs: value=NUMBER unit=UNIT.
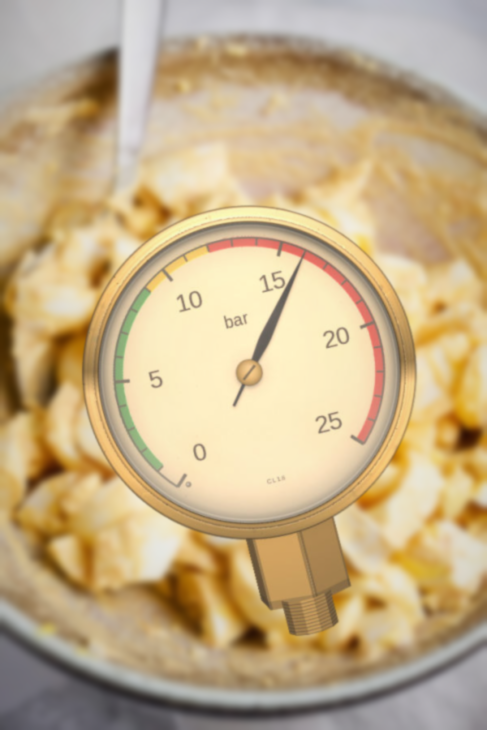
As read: value=16 unit=bar
